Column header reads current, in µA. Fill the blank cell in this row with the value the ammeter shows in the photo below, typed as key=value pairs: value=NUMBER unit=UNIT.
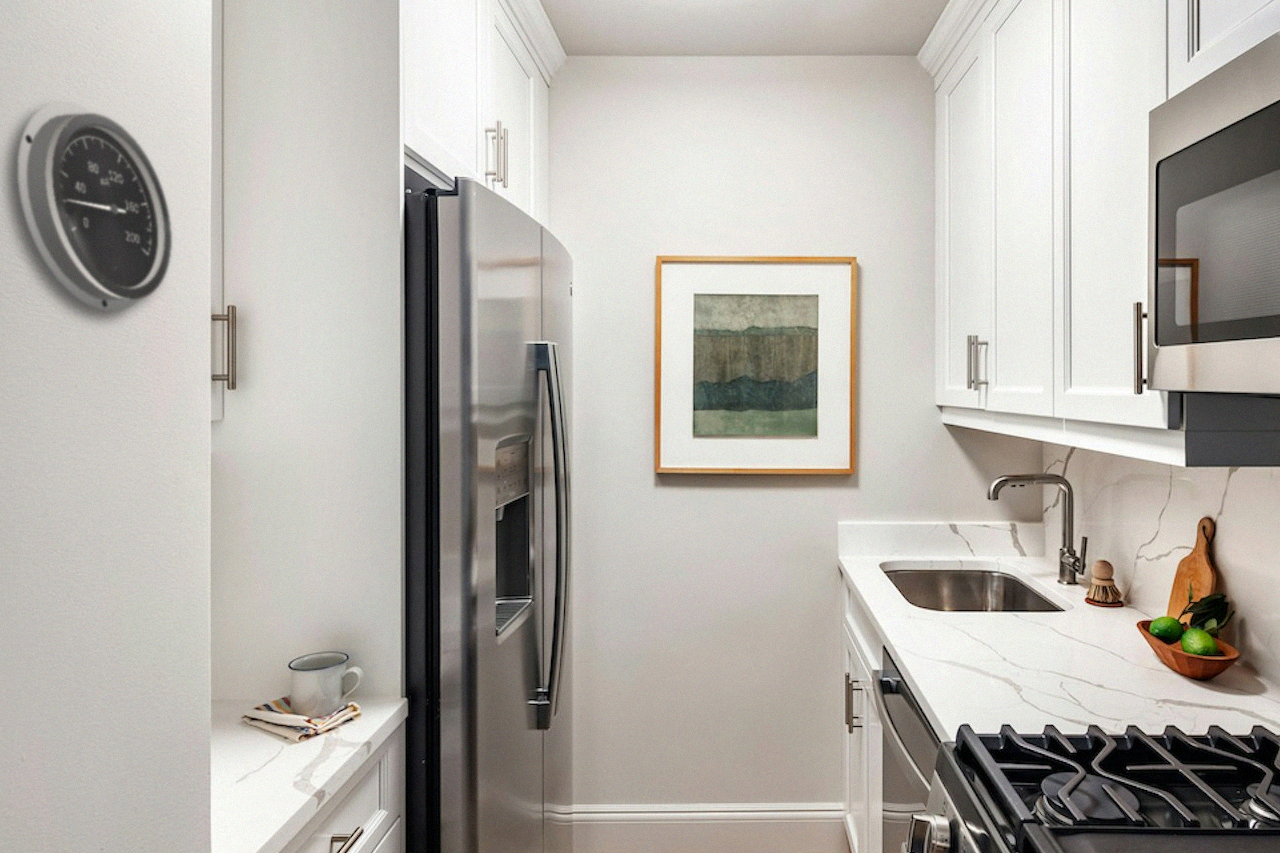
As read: value=20 unit=µA
